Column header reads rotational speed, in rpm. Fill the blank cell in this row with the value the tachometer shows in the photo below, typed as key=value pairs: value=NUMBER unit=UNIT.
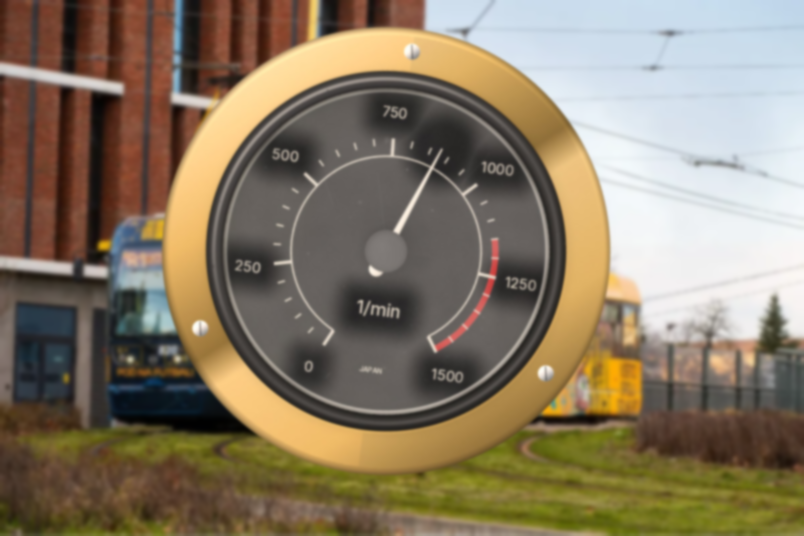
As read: value=875 unit=rpm
